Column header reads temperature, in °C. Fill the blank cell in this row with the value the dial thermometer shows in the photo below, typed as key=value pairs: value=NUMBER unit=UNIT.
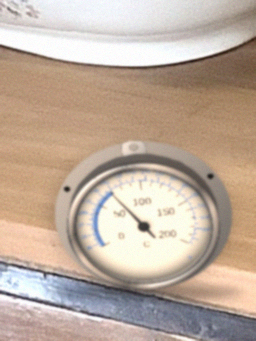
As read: value=70 unit=°C
